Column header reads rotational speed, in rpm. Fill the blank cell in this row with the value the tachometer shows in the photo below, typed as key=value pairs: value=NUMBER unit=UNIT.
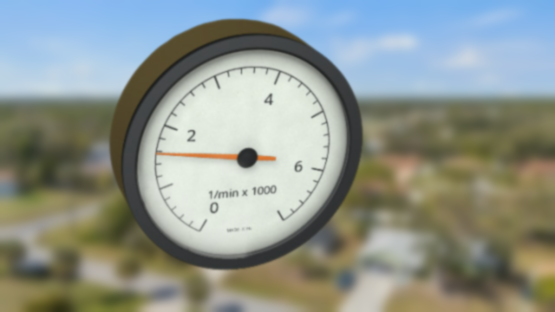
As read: value=1600 unit=rpm
